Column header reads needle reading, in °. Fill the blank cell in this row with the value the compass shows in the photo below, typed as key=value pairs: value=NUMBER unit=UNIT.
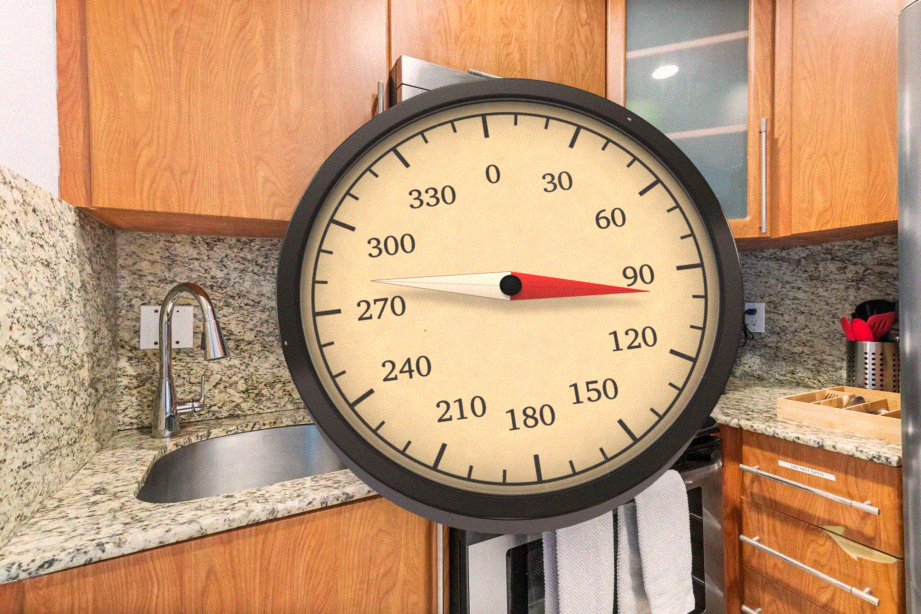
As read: value=100 unit=°
